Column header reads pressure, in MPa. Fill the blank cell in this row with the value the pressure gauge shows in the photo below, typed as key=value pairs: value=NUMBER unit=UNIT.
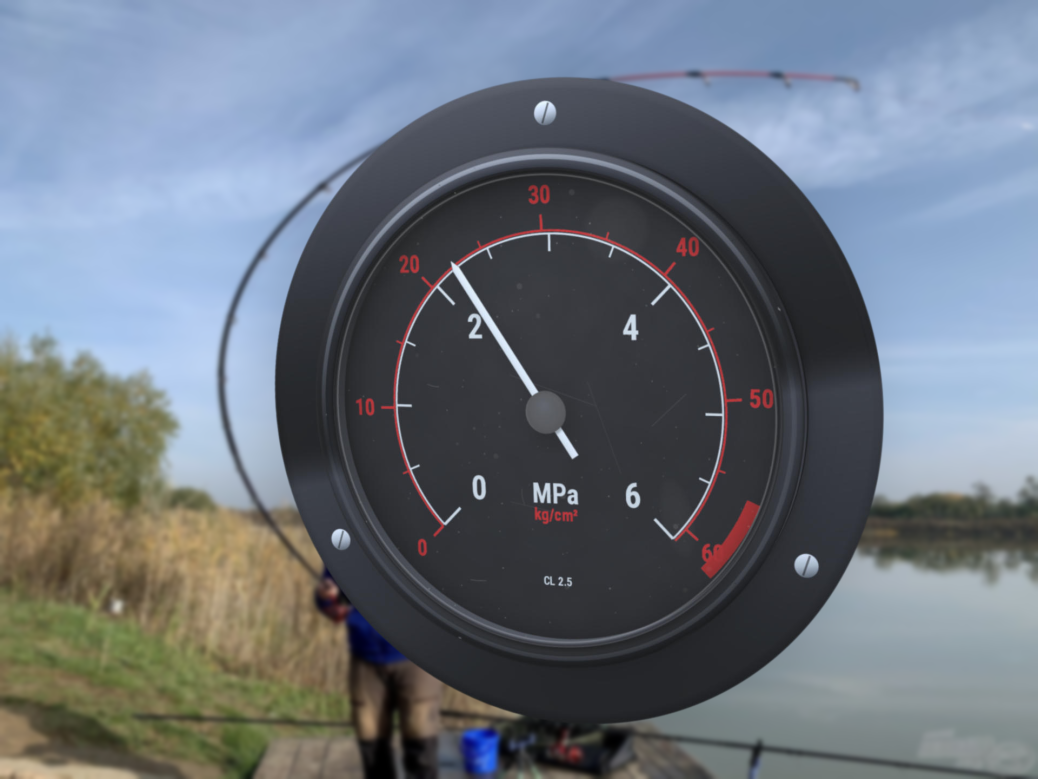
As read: value=2.25 unit=MPa
